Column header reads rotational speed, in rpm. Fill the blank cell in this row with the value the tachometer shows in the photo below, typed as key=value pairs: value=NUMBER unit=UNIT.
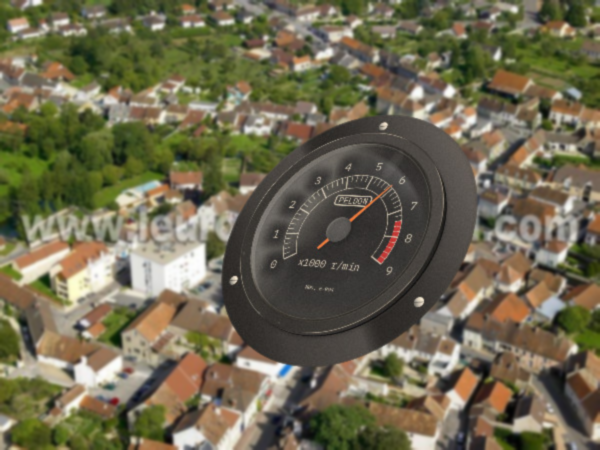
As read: value=6000 unit=rpm
